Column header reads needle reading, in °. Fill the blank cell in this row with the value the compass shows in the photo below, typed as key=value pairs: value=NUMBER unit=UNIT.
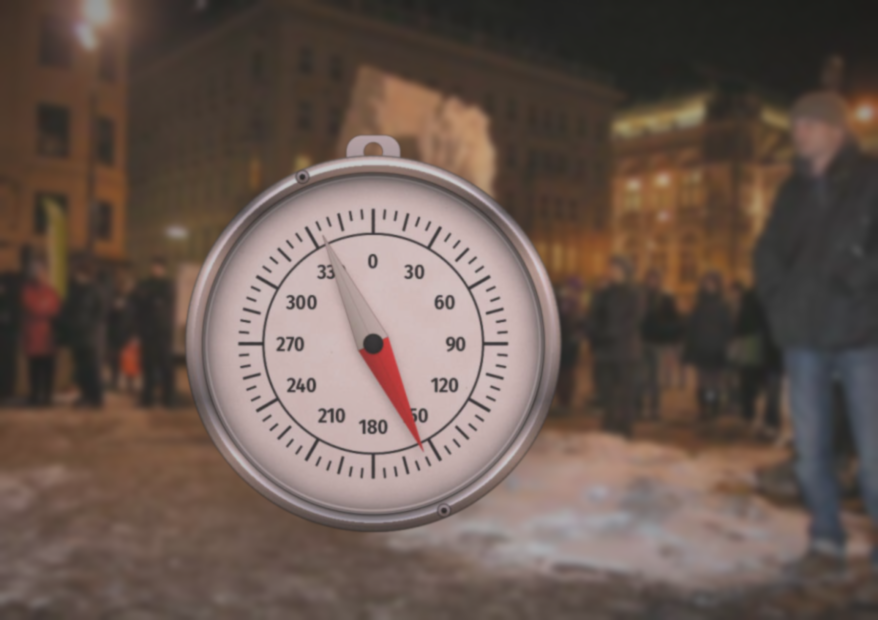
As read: value=155 unit=°
